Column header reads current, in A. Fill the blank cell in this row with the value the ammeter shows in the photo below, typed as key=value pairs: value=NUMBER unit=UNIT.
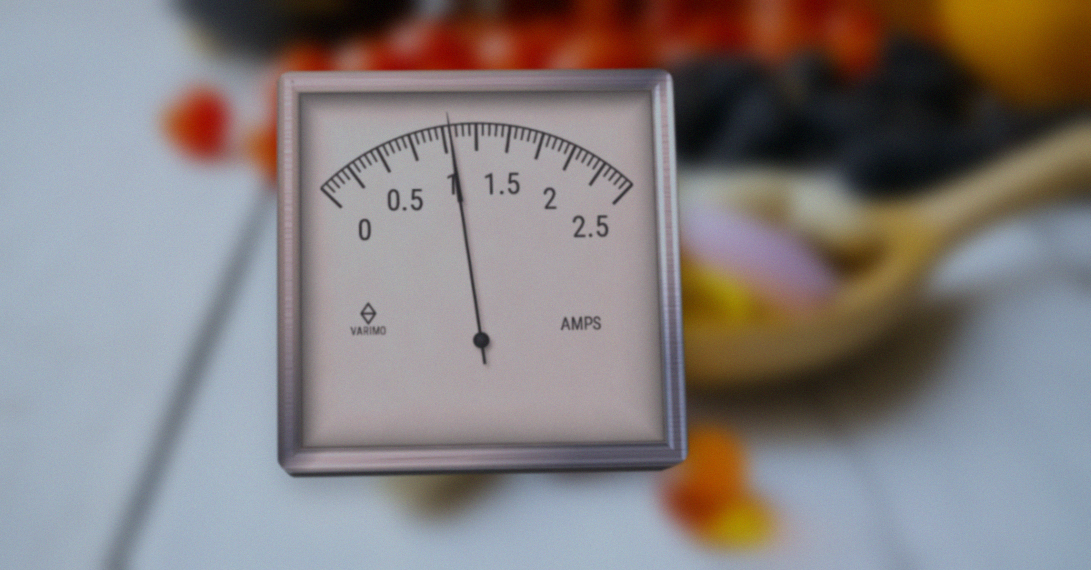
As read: value=1.05 unit=A
